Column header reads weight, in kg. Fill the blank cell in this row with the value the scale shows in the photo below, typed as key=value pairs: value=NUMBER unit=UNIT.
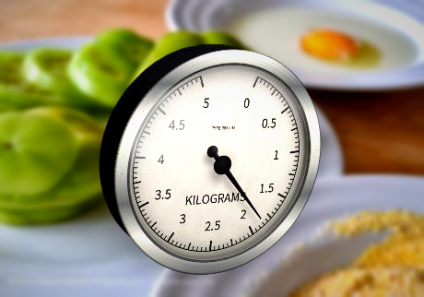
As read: value=1.85 unit=kg
